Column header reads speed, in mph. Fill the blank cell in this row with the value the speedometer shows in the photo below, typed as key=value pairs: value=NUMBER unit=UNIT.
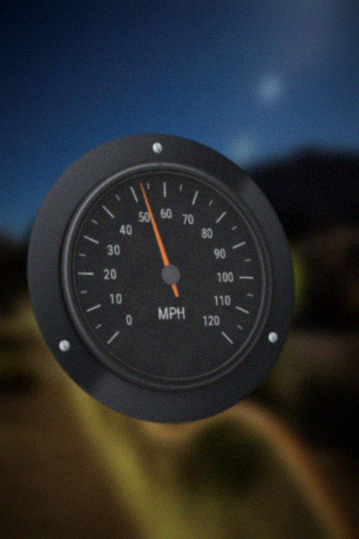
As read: value=52.5 unit=mph
